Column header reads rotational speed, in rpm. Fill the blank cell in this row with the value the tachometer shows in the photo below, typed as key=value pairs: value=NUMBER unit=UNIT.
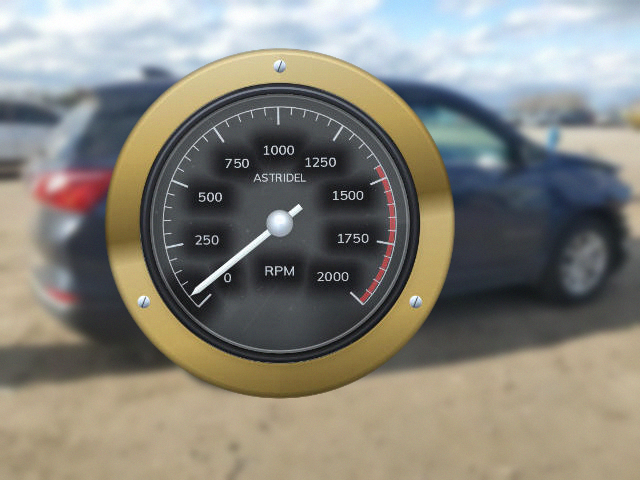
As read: value=50 unit=rpm
